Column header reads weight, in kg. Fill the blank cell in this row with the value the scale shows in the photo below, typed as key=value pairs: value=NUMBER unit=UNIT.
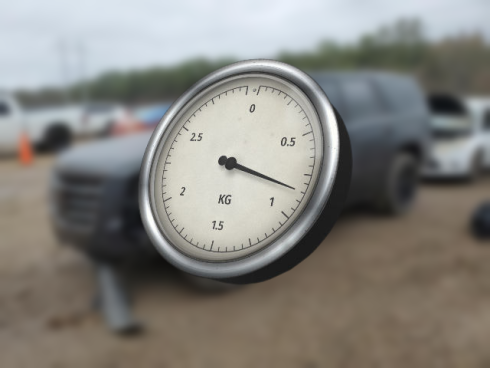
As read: value=0.85 unit=kg
